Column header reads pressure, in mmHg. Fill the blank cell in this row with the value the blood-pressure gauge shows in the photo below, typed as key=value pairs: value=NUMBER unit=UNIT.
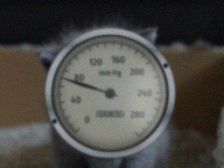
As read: value=70 unit=mmHg
